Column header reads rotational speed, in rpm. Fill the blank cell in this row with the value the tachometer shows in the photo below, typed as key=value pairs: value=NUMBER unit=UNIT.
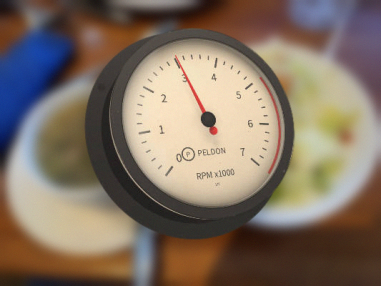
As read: value=3000 unit=rpm
